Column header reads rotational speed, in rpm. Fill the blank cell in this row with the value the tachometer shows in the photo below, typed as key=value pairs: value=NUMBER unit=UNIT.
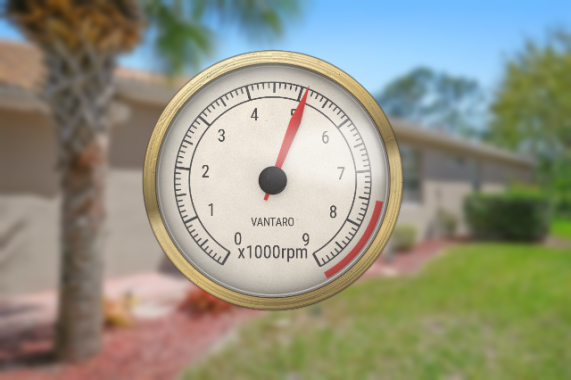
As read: value=5100 unit=rpm
